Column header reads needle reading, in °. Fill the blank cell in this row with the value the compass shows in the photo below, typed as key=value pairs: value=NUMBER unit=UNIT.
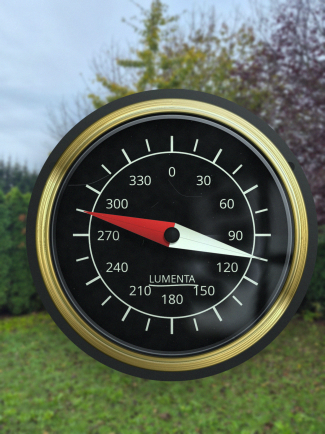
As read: value=285 unit=°
